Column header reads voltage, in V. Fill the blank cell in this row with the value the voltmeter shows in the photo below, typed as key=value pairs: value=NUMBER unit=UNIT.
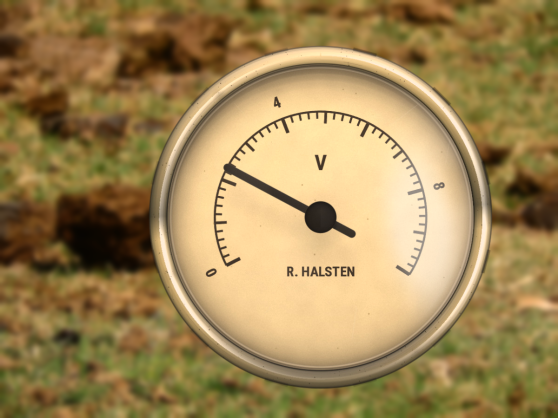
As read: value=2.3 unit=V
